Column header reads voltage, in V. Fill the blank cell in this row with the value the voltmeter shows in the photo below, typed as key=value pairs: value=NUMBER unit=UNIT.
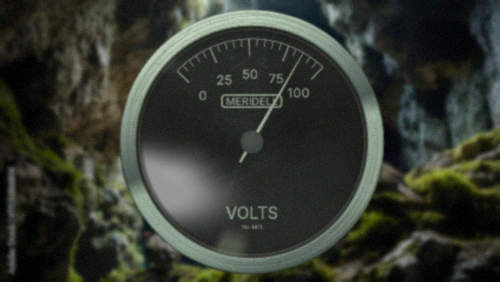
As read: value=85 unit=V
